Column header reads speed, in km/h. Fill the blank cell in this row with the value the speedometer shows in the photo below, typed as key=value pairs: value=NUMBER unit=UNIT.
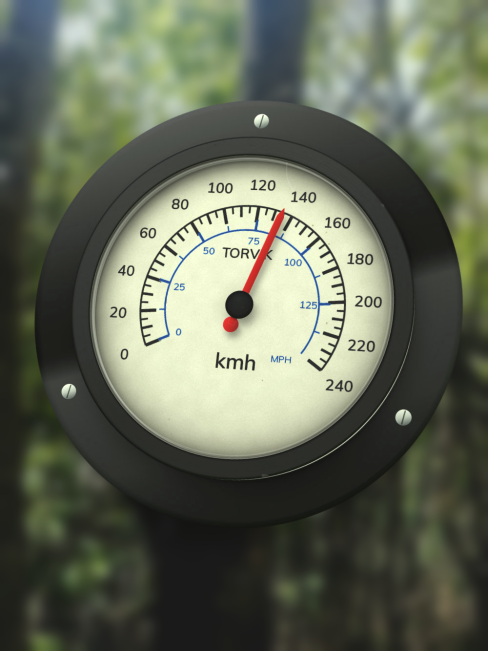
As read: value=135 unit=km/h
